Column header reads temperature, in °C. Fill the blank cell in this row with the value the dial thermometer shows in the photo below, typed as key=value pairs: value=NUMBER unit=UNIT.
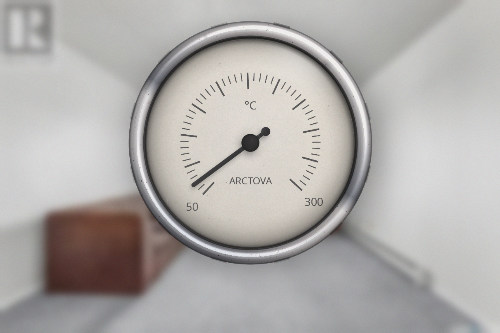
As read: value=60 unit=°C
